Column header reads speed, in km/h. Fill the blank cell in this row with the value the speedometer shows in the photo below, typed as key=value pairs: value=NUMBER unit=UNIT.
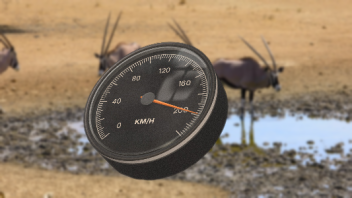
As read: value=200 unit=km/h
